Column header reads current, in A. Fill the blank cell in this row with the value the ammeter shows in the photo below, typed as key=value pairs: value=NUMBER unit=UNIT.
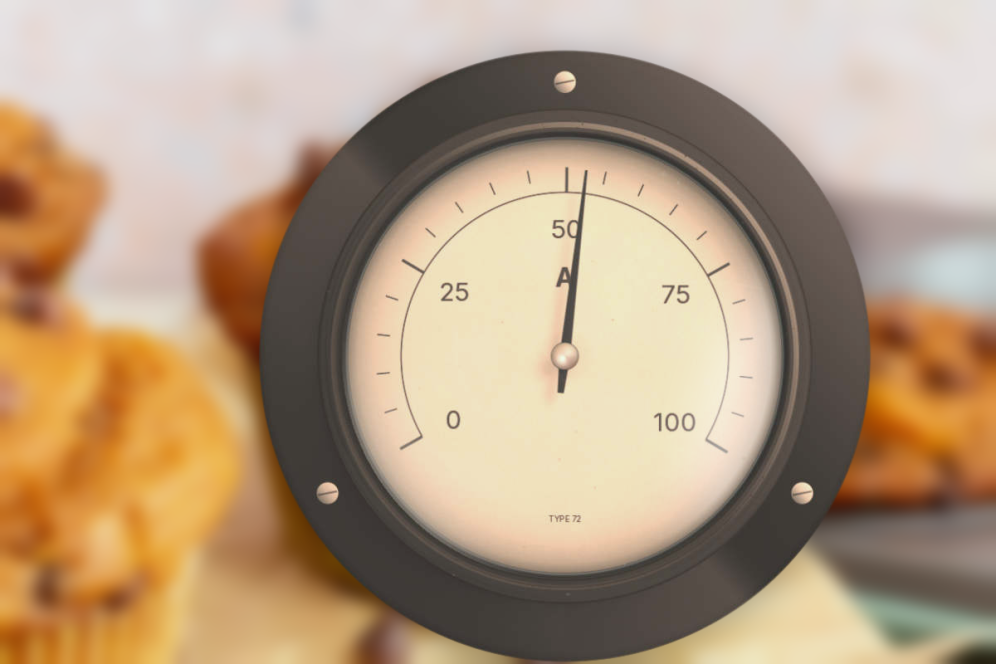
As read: value=52.5 unit=A
